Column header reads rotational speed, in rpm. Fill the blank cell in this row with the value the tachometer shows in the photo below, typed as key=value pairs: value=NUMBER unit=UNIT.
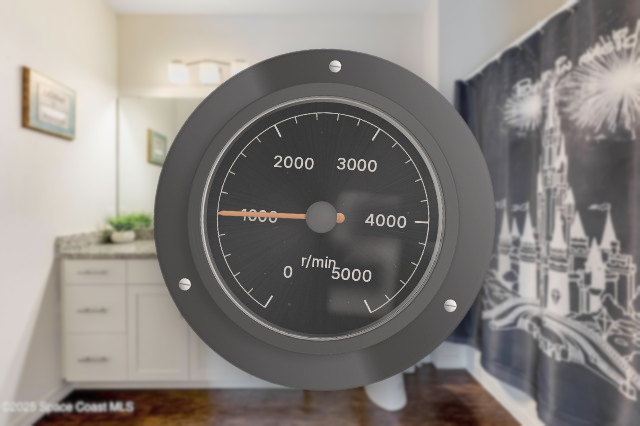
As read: value=1000 unit=rpm
